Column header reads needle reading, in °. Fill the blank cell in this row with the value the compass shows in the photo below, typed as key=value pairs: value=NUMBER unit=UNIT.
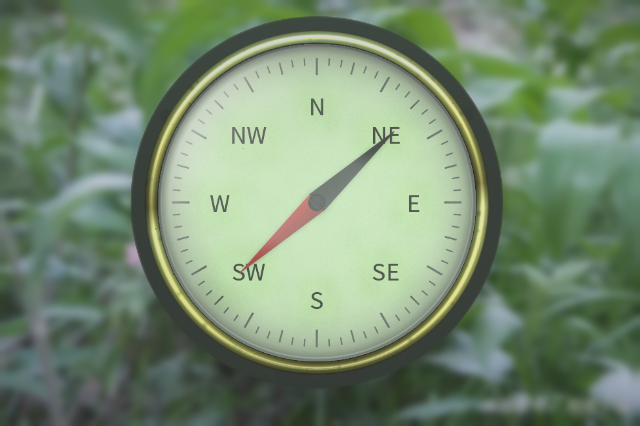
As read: value=227.5 unit=°
